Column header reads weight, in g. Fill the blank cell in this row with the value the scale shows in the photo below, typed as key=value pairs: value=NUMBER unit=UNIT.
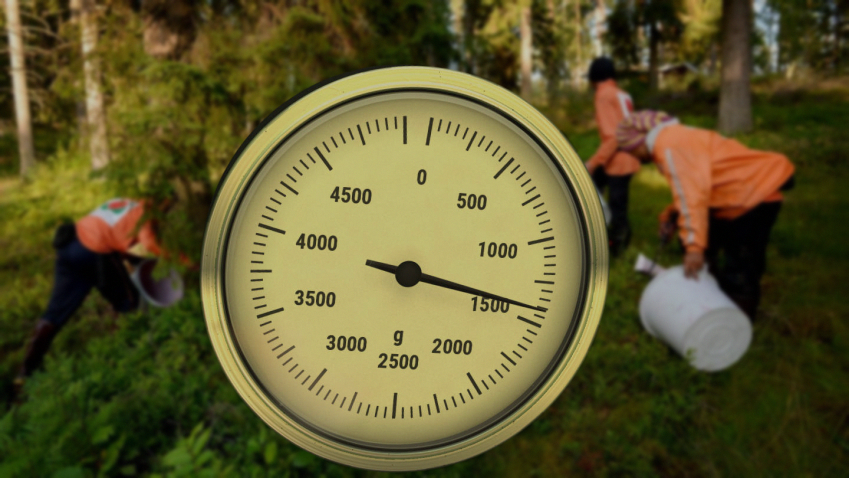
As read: value=1400 unit=g
